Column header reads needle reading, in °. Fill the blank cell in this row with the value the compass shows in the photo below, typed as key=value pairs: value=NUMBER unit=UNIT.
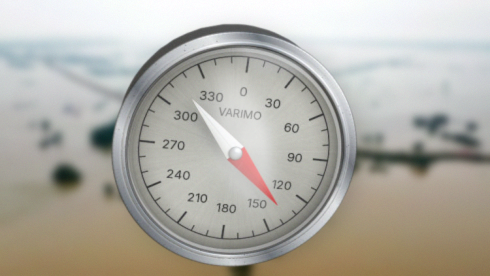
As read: value=135 unit=°
